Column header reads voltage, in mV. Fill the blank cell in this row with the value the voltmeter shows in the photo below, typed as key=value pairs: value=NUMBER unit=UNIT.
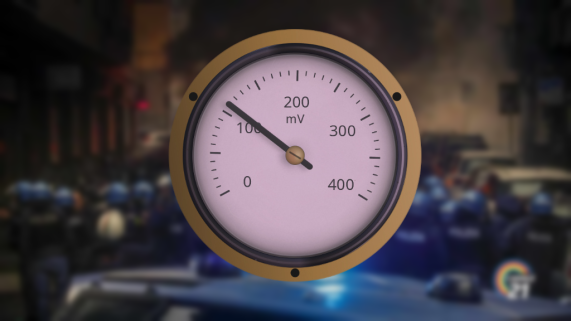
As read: value=110 unit=mV
